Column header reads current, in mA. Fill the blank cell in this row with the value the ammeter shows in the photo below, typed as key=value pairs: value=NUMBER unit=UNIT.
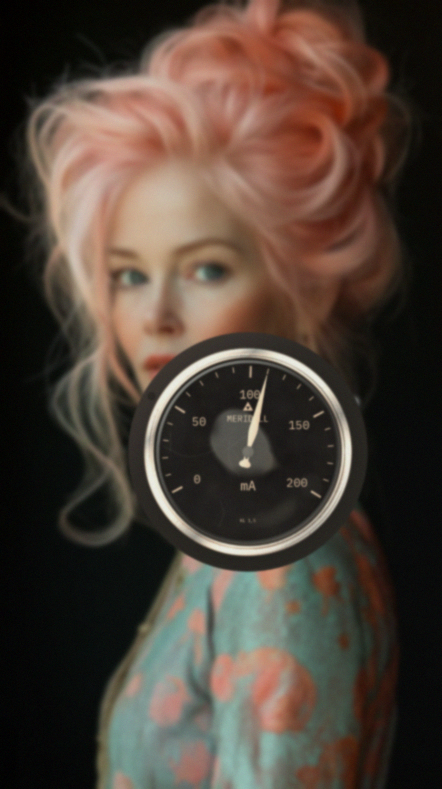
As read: value=110 unit=mA
